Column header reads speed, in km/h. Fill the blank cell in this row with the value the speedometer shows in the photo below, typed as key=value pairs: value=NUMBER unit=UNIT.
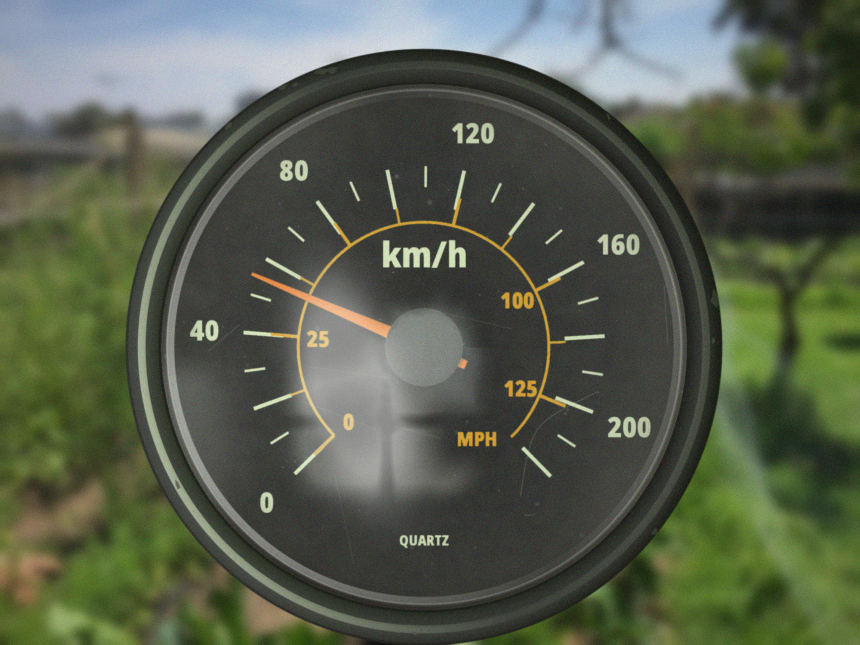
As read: value=55 unit=km/h
